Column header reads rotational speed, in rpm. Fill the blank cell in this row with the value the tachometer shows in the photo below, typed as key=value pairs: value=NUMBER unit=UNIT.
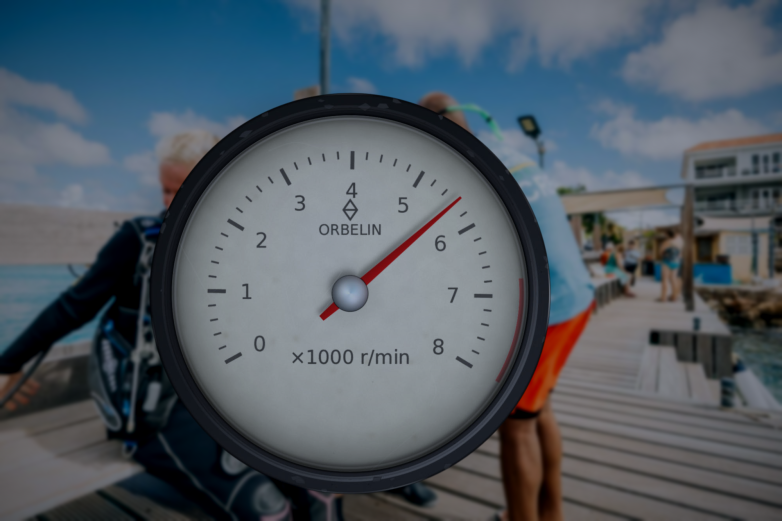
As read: value=5600 unit=rpm
